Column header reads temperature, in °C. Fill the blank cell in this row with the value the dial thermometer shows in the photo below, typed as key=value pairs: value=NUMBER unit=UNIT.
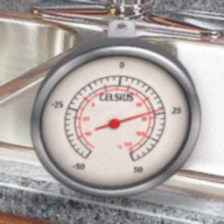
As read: value=22.5 unit=°C
